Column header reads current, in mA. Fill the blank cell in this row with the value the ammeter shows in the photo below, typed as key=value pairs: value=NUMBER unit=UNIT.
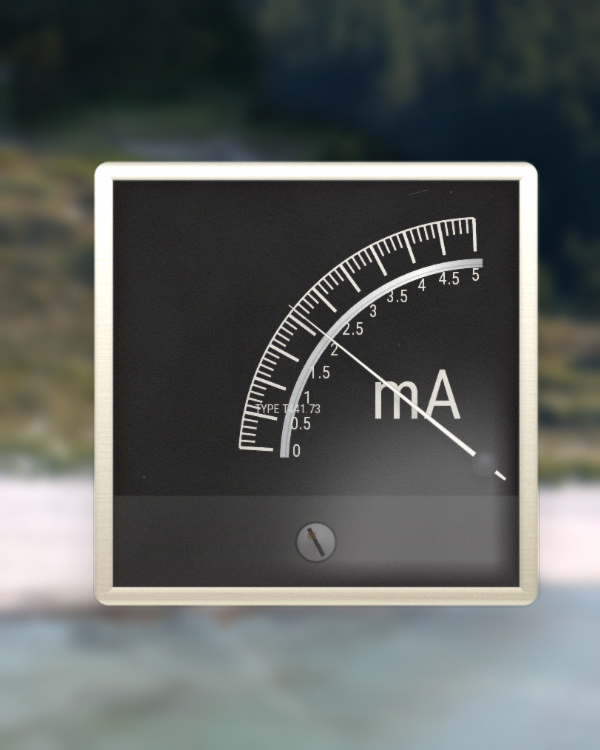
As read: value=2.1 unit=mA
